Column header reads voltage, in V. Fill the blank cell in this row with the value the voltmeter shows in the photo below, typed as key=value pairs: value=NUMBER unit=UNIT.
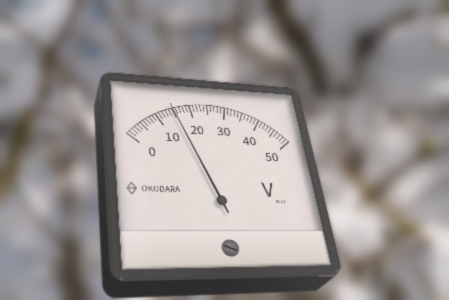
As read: value=15 unit=V
